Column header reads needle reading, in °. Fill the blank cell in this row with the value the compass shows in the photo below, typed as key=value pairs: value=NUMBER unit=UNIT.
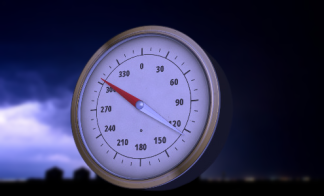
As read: value=305 unit=°
